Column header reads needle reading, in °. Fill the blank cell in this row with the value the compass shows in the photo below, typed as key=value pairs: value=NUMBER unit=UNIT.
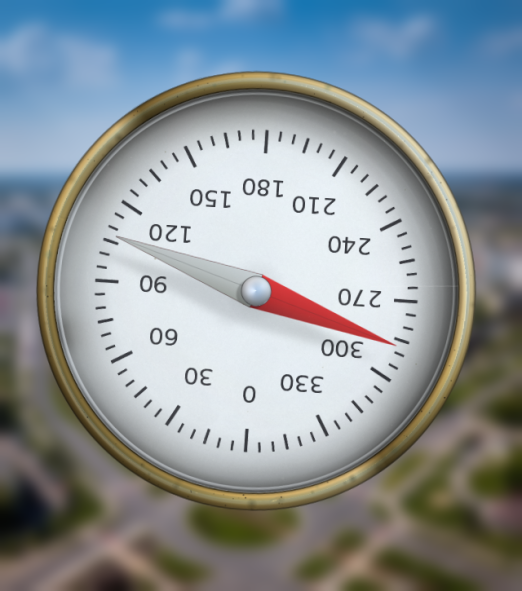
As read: value=287.5 unit=°
